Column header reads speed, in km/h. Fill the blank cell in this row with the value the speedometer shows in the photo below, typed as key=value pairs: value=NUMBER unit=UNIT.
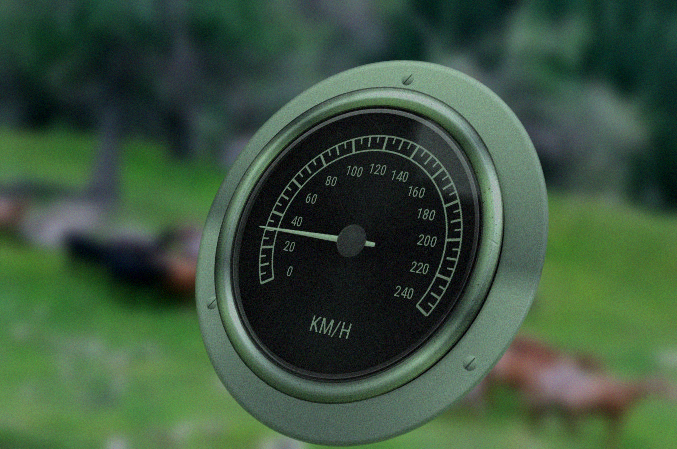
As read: value=30 unit=km/h
